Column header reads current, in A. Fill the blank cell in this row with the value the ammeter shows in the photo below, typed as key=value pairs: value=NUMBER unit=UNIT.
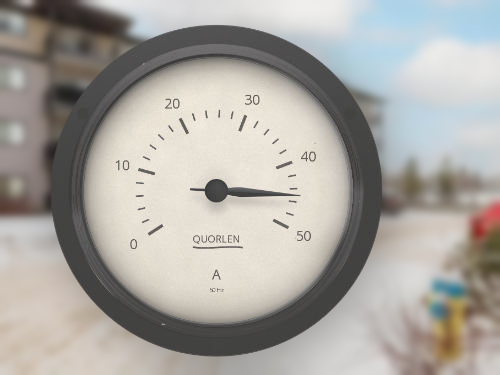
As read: value=45 unit=A
